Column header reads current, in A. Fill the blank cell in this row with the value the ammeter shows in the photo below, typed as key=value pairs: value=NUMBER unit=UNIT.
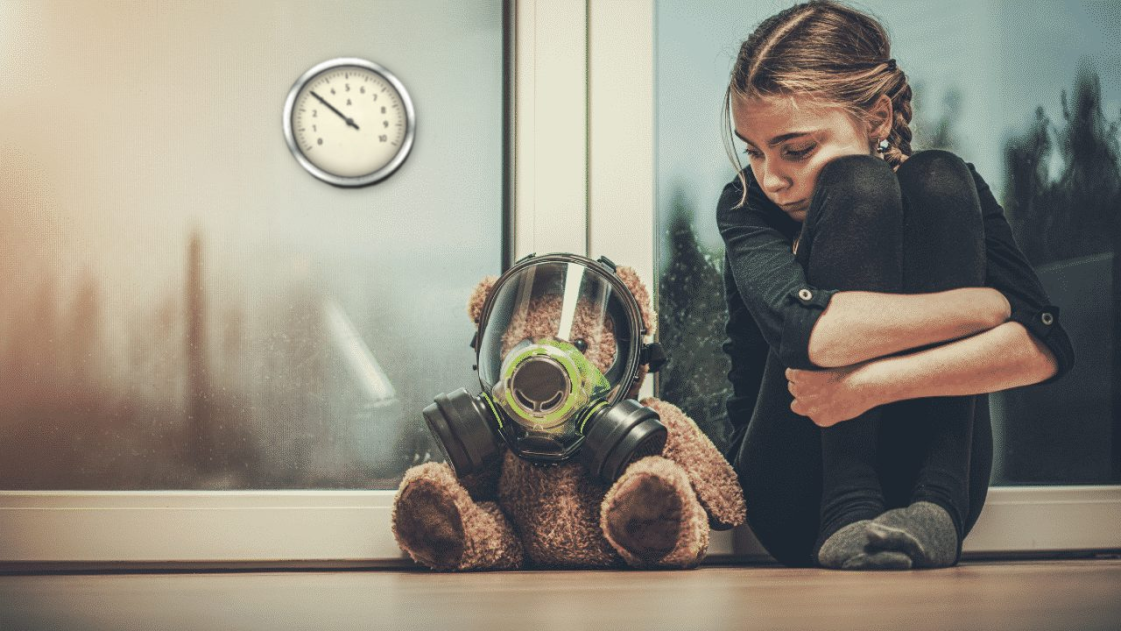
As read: value=3 unit=A
